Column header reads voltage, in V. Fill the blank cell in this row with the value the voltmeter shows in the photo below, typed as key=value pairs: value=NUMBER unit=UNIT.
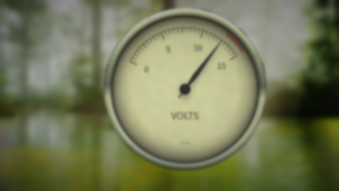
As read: value=12.5 unit=V
